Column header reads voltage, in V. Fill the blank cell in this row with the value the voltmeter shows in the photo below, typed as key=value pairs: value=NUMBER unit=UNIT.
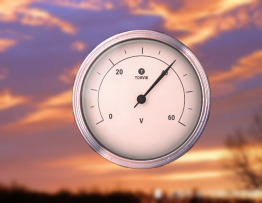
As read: value=40 unit=V
